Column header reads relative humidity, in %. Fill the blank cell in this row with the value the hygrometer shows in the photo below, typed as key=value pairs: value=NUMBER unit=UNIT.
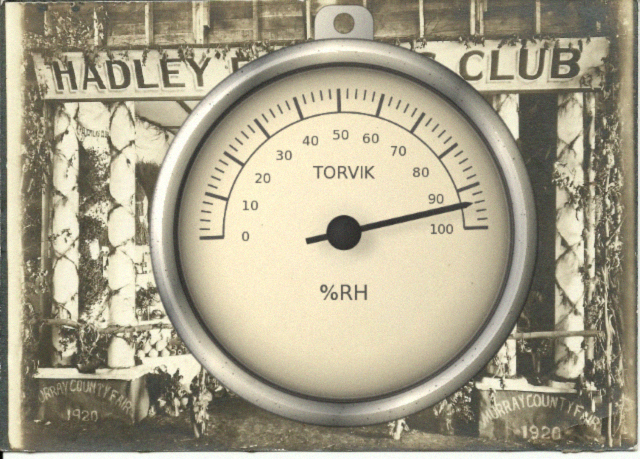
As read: value=94 unit=%
